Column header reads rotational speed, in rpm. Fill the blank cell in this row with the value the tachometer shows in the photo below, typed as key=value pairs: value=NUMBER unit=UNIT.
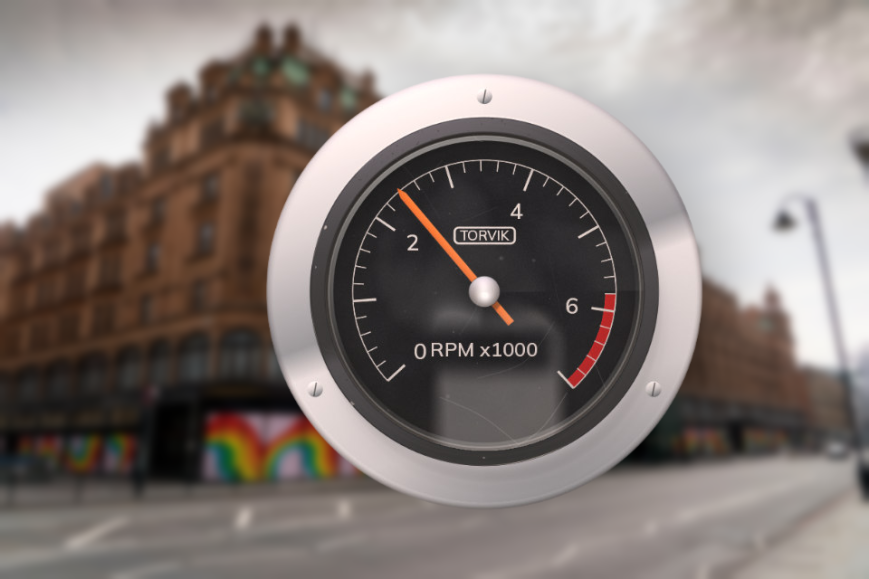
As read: value=2400 unit=rpm
